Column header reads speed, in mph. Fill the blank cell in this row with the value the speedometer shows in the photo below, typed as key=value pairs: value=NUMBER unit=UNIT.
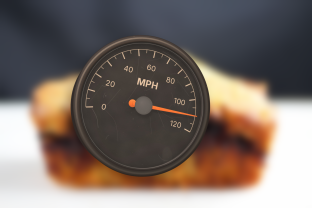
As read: value=110 unit=mph
